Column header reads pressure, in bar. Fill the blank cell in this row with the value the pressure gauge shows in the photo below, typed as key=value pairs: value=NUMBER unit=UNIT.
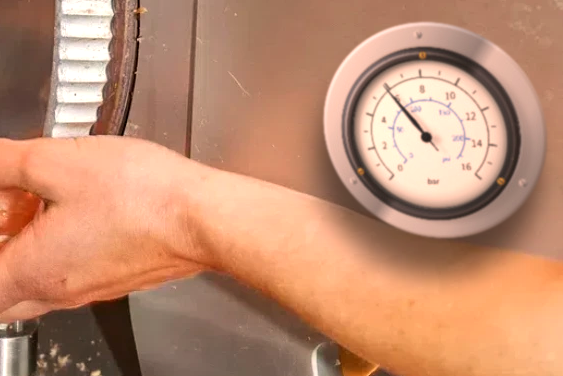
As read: value=6 unit=bar
